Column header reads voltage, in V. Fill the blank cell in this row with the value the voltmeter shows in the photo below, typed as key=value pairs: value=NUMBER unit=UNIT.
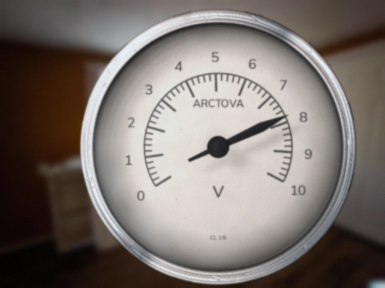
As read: value=7.8 unit=V
